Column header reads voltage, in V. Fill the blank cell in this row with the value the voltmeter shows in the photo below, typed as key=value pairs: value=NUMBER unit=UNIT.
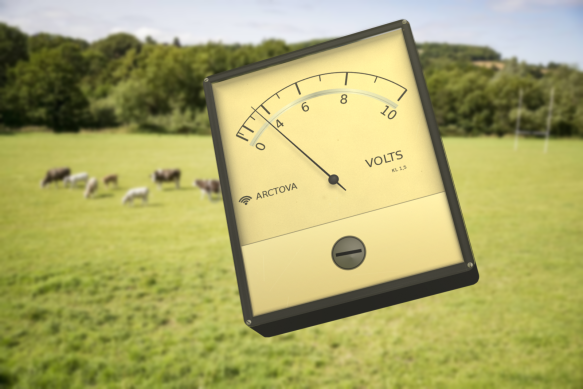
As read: value=3.5 unit=V
